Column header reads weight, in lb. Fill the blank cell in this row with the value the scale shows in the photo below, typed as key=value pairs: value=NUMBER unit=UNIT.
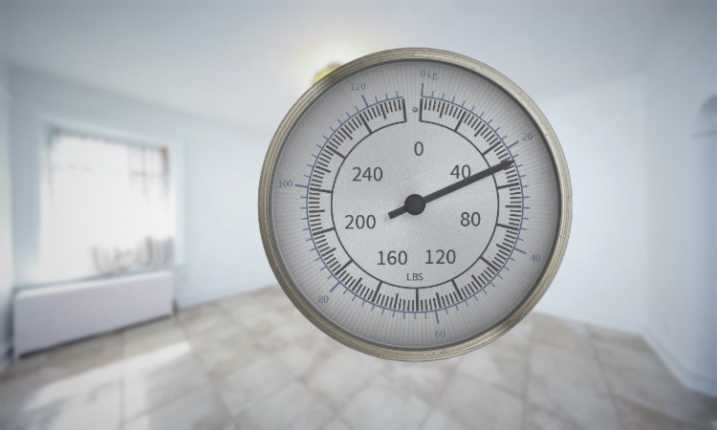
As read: value=50 unit=lb
